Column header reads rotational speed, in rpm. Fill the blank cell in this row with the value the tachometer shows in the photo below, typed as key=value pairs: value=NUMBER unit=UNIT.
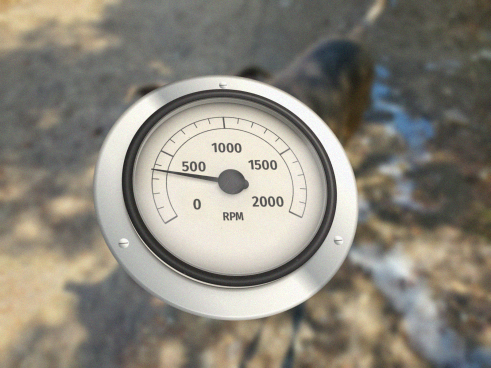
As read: value=350 unit=rpm
